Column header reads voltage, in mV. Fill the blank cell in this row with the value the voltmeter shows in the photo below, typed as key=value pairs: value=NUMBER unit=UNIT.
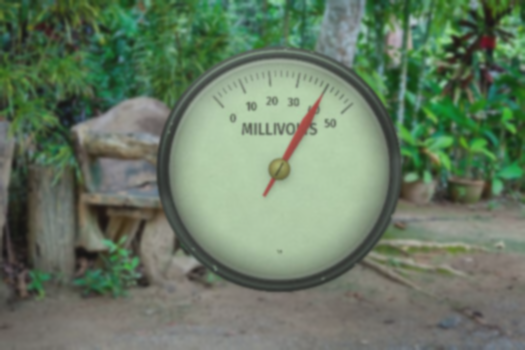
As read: value=40 unit=mV
